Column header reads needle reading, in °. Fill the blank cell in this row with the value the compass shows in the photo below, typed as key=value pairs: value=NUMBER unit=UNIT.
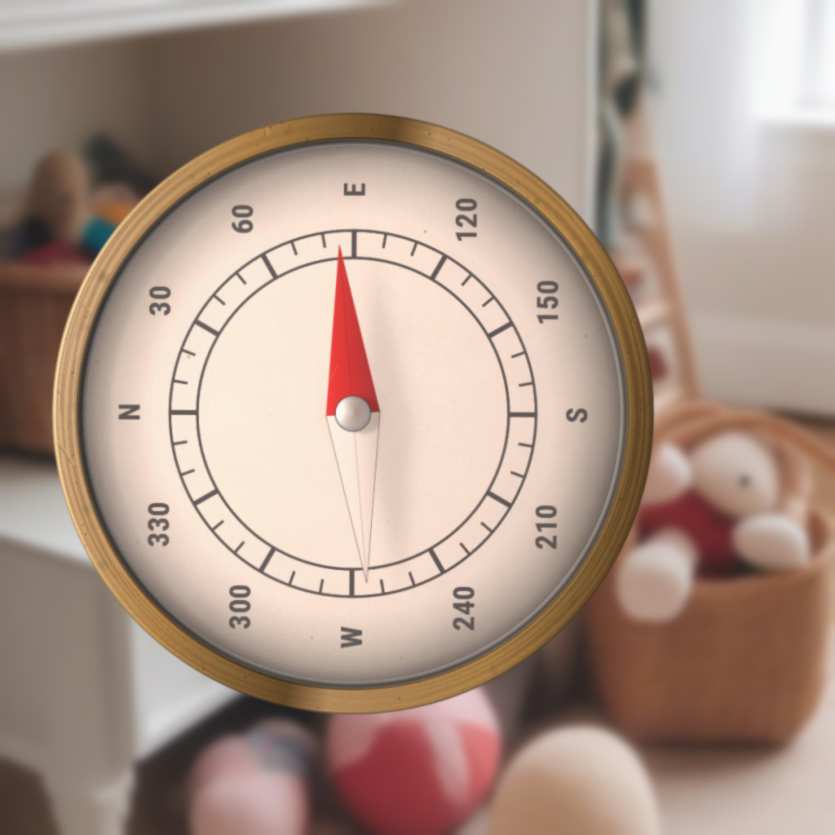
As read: value=85 unit=°
